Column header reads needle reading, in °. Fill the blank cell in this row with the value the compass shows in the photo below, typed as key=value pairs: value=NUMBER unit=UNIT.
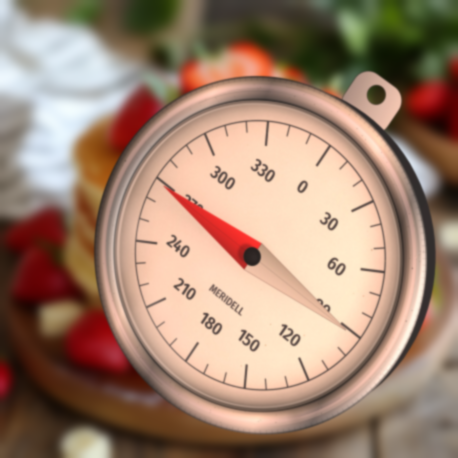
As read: value=270 unit=°
